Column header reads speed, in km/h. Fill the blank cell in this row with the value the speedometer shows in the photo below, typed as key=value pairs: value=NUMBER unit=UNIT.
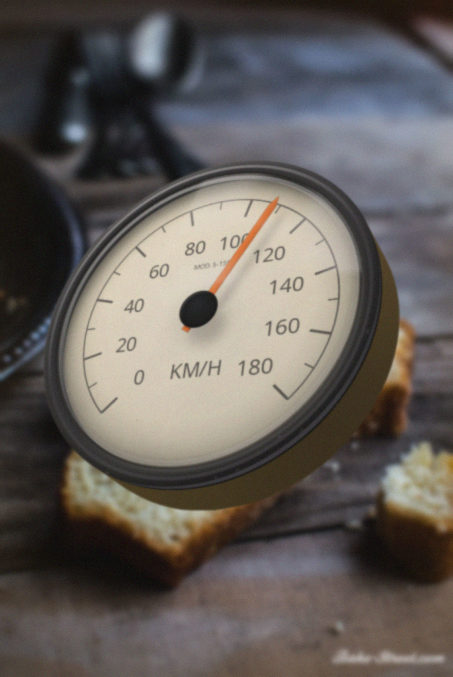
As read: value=110 unit=km/h
